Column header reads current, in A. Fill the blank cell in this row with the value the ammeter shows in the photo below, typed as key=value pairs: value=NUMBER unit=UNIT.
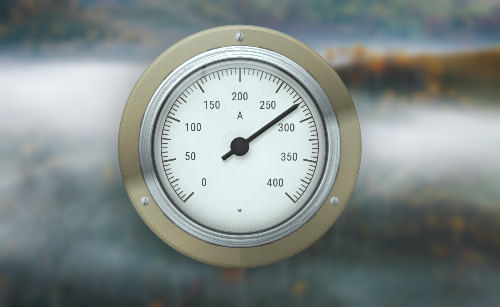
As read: value=280 unit=A
